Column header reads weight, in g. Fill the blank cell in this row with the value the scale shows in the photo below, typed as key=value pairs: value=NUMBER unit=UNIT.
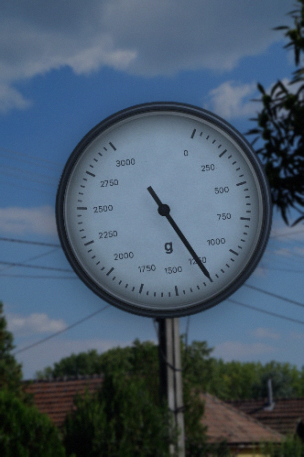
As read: value=1250 unit=g
